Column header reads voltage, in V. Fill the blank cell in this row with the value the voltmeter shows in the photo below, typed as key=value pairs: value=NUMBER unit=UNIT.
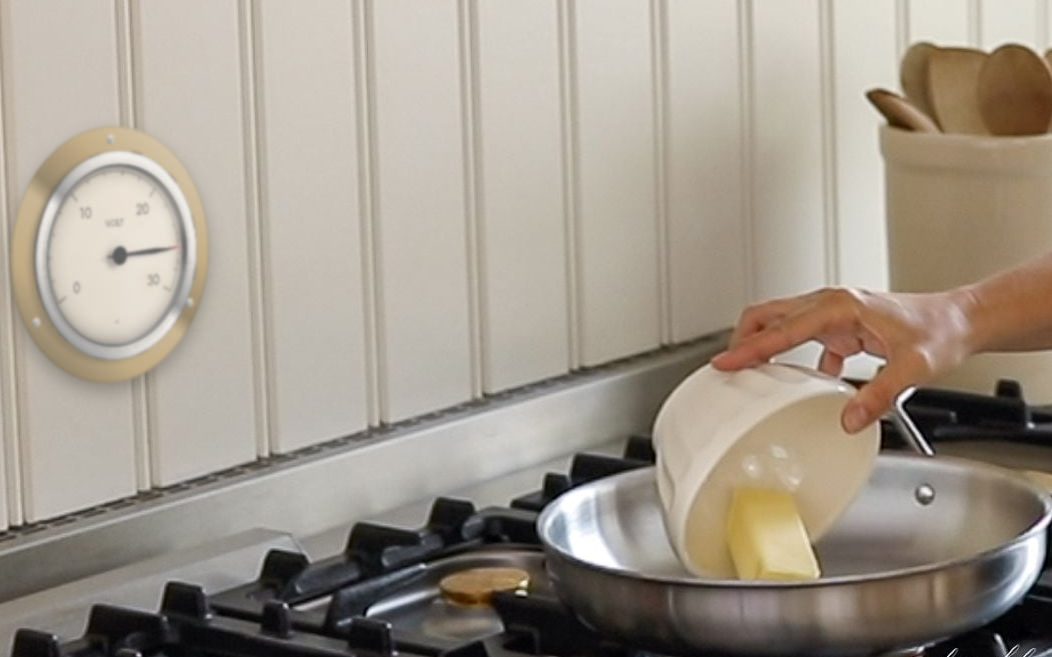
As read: value=26 unit=V
